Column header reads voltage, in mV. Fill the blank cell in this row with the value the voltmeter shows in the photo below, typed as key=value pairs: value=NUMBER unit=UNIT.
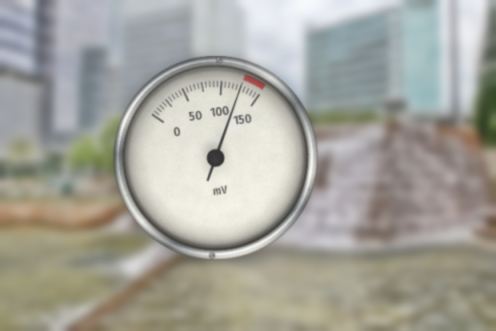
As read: value=125 unit=mV
